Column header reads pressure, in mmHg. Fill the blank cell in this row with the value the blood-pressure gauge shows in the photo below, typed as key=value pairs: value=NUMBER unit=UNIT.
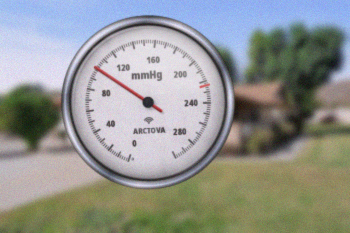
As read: value=100 unit=mmHg
